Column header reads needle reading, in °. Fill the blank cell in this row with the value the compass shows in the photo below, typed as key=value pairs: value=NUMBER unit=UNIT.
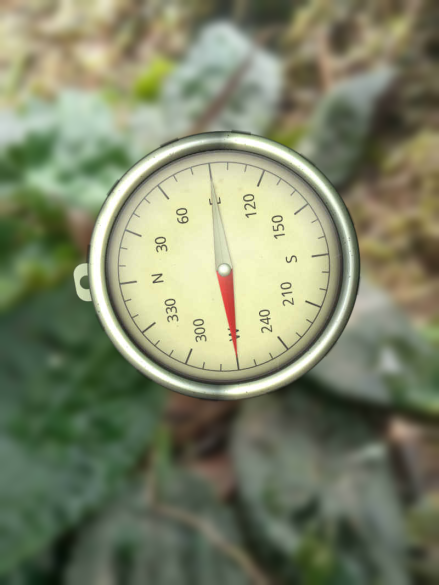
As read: value=270 unit=°
